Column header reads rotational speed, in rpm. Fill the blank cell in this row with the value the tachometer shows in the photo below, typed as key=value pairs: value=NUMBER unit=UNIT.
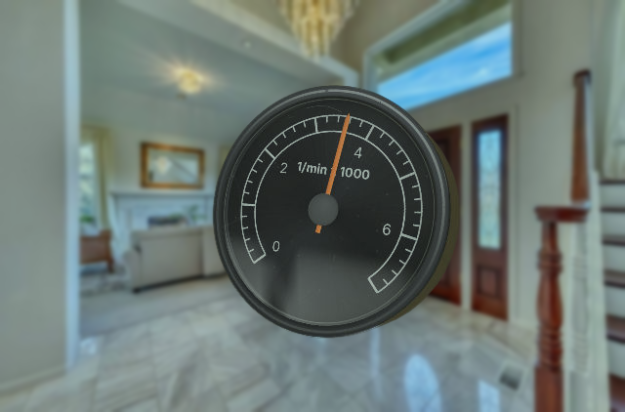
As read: value=3600 unit=rpm
